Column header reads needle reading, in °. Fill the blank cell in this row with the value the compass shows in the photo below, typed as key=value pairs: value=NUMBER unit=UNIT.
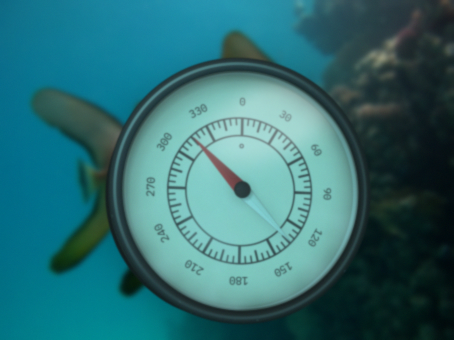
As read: value=315 unit=°
